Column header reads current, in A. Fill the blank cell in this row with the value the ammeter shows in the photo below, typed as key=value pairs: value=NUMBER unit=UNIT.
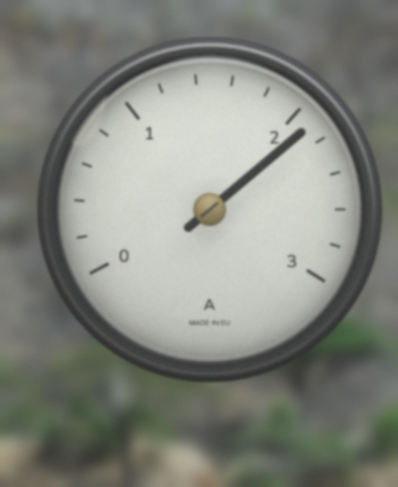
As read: value=2.1 unit=A
